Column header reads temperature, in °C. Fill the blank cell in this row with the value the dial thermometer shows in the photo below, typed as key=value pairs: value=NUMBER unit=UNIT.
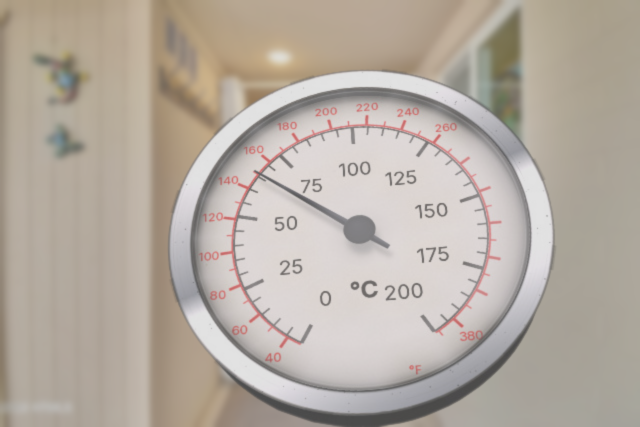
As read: value=65 unit=°C
